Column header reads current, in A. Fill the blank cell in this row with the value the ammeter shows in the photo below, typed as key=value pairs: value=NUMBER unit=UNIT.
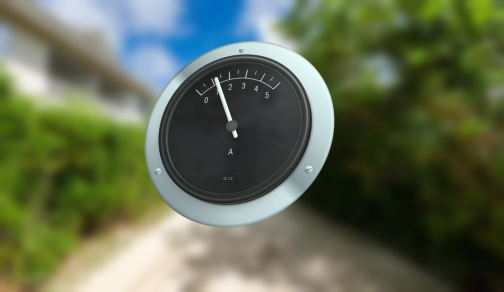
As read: value=1.25 unit=A
